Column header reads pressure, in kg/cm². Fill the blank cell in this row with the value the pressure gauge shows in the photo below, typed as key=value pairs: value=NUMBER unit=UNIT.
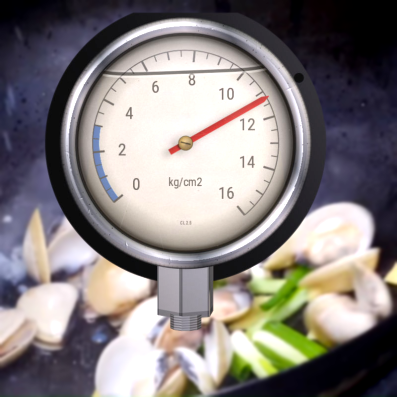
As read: value=11.25 unit=kg/cm²
